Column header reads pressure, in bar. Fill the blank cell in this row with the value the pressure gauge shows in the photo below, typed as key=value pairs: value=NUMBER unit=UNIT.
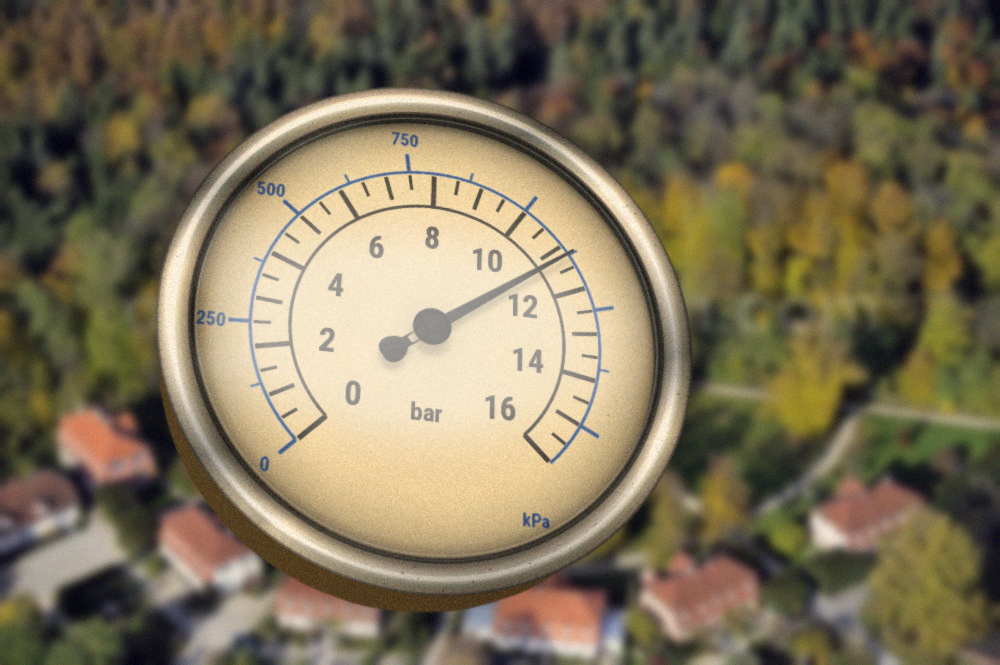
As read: value=11.25 unit=bar
